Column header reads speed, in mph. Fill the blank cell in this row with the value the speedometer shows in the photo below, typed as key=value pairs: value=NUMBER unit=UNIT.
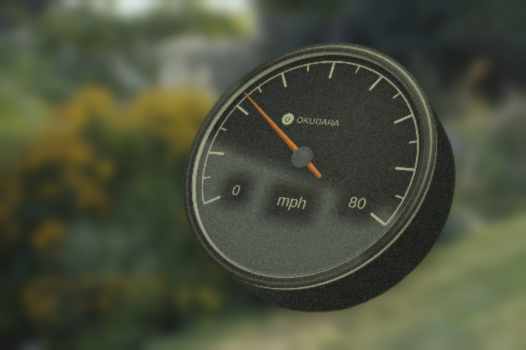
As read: value=22.5 unit=mph
